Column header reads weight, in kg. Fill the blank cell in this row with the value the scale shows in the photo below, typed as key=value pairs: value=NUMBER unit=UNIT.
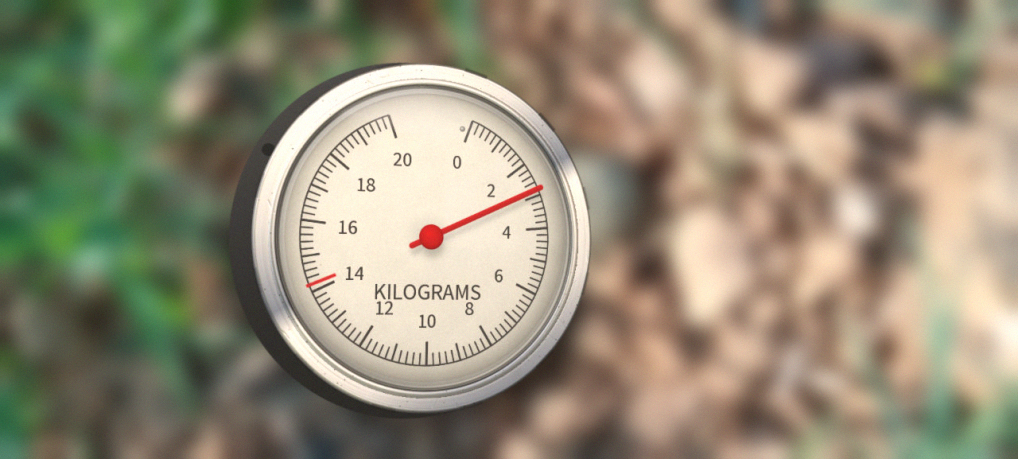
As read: value=2.8 unit=kg
